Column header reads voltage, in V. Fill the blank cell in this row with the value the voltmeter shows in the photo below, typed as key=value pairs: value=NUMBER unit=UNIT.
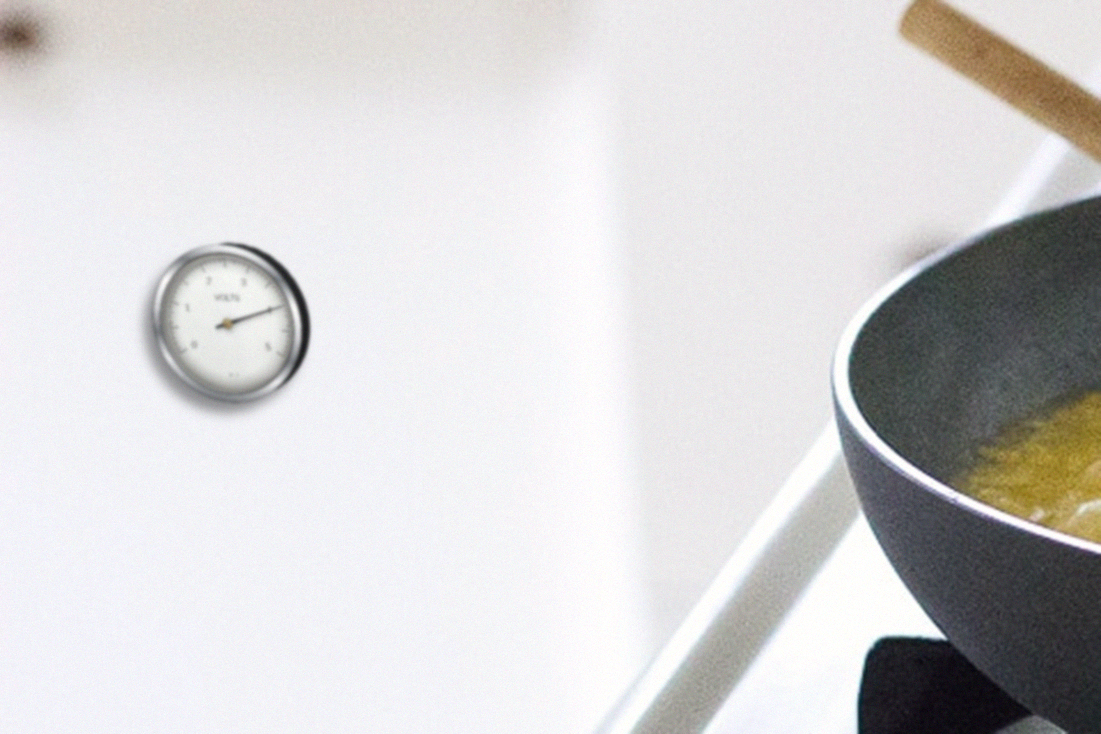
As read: value=4 unit=V
